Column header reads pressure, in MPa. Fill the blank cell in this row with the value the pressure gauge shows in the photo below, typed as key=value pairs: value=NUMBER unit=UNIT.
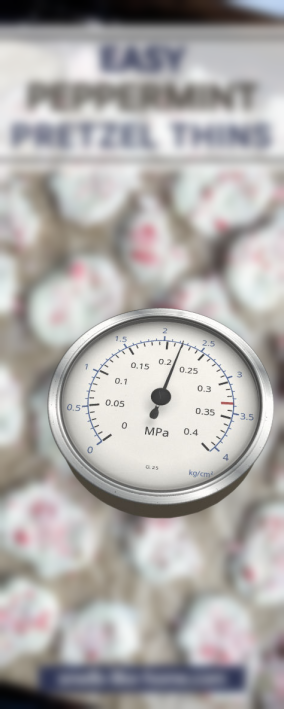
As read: value=0.22 unit=MPa
